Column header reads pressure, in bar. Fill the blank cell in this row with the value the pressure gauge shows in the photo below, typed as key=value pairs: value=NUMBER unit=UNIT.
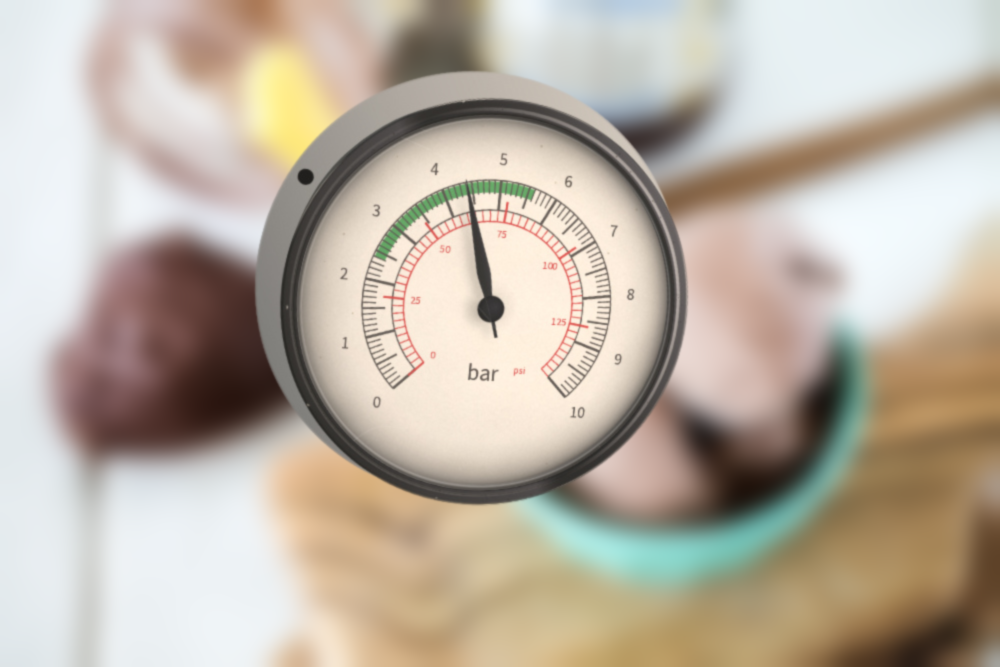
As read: value=4.4 unit=bar
